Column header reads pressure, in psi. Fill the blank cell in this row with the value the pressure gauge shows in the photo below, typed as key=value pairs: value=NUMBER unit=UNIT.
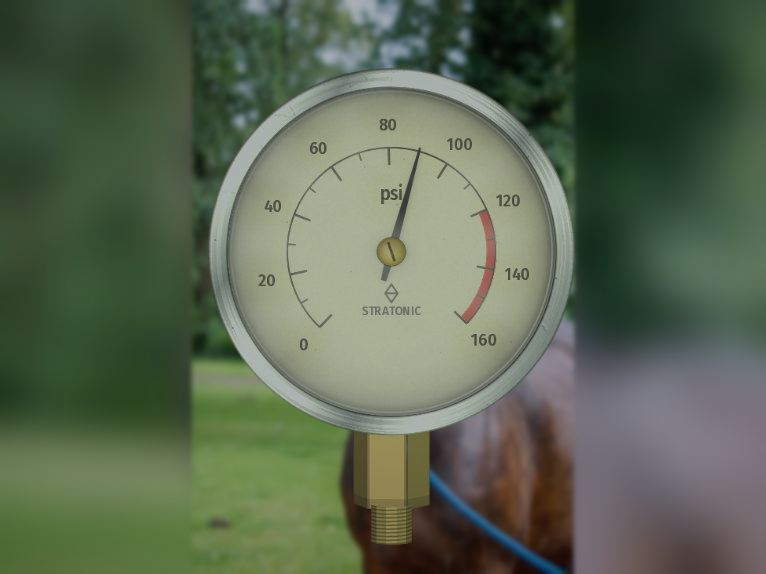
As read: value=90 unit=psi
